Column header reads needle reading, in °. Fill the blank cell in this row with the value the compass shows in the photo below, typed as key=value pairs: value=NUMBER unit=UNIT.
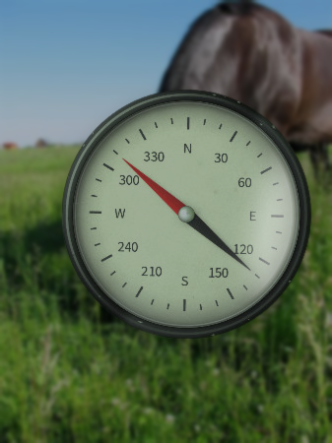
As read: value=310 unit=°
